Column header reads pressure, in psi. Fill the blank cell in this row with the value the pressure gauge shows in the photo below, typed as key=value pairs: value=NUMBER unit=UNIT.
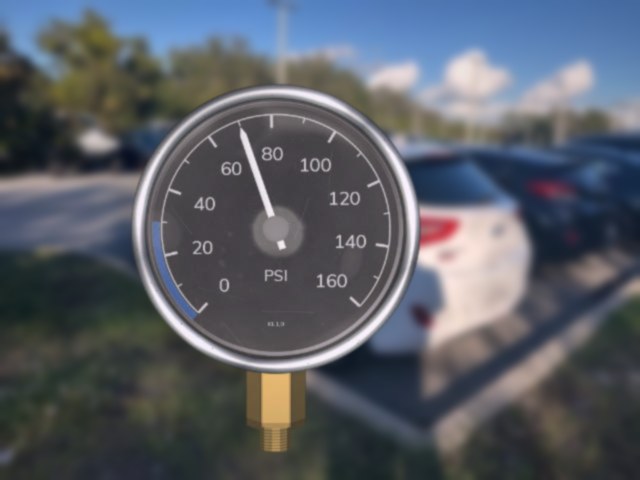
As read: value=70 unit=psi
